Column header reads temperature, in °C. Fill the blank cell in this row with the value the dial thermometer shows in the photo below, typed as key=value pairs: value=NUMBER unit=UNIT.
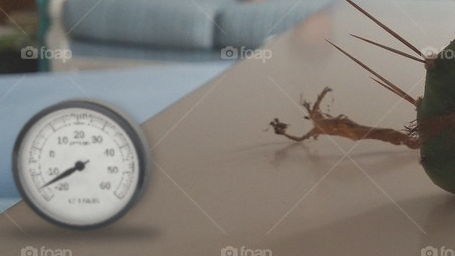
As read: value=-15 unit=°C
